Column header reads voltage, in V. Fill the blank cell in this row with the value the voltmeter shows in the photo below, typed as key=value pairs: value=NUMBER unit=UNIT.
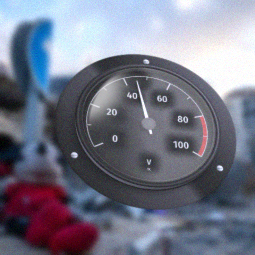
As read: value=45 unit=V
